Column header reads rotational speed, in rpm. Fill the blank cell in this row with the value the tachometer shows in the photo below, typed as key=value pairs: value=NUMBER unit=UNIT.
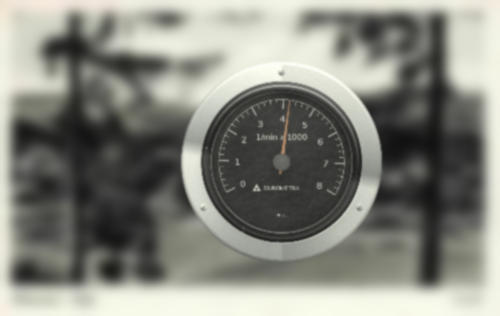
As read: value=4200 unit=rpm
